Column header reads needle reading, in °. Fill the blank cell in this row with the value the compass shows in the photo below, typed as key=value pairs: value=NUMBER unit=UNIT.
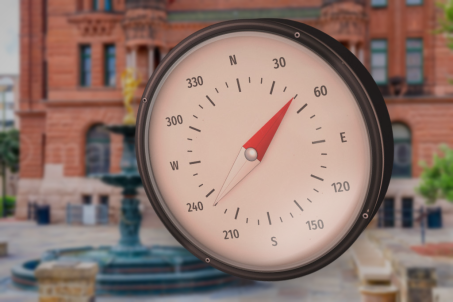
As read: value=50 unit=°
